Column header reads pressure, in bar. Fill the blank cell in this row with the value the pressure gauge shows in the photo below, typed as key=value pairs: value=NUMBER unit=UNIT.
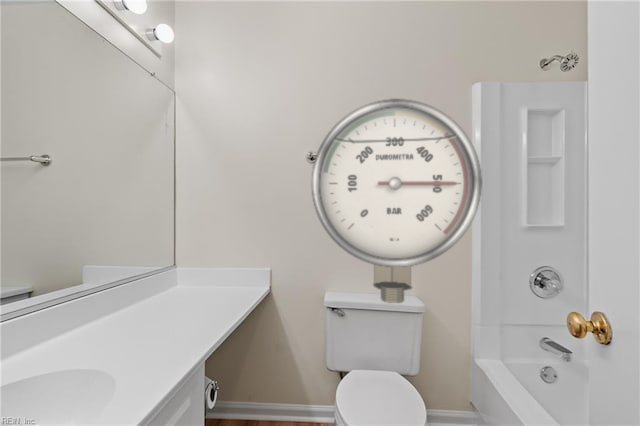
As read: value=500 unit=bar
